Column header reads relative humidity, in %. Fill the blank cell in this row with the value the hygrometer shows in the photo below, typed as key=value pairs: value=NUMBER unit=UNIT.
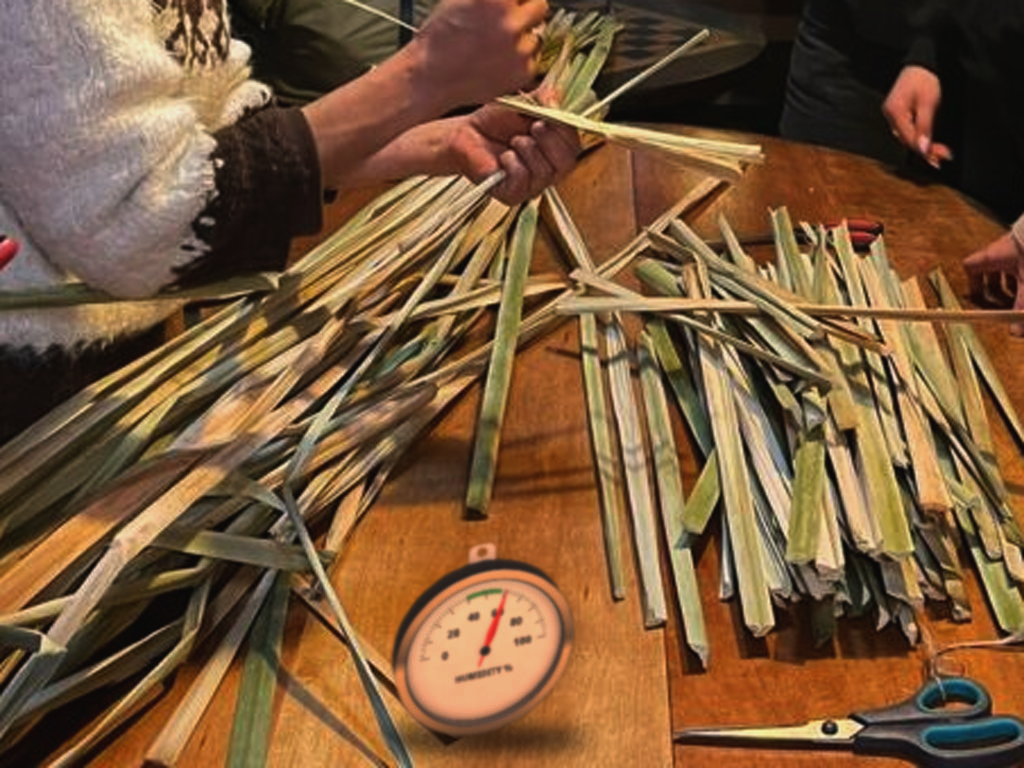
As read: value=60 unit=%
